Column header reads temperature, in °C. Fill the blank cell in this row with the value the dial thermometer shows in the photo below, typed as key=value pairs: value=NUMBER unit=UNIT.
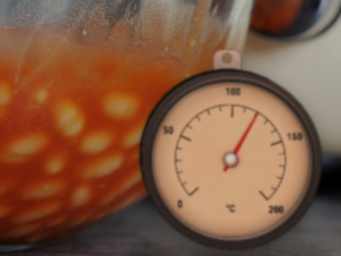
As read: value=120 unit=°C
